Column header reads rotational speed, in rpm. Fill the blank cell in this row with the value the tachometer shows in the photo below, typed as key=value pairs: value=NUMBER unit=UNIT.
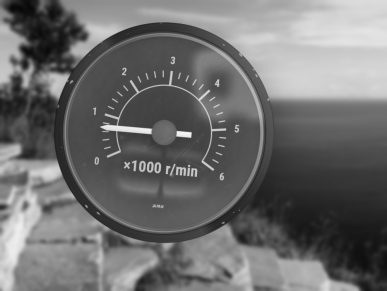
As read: value=700 unit=rpm
